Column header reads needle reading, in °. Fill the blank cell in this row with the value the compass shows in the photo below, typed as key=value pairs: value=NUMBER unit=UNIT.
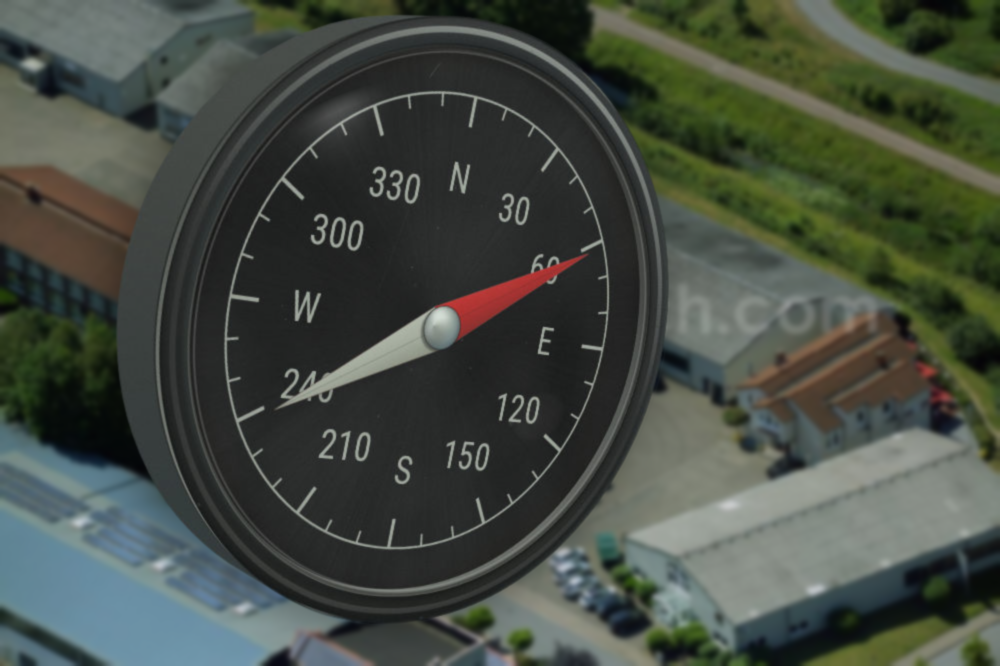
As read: value=60 unit=°
